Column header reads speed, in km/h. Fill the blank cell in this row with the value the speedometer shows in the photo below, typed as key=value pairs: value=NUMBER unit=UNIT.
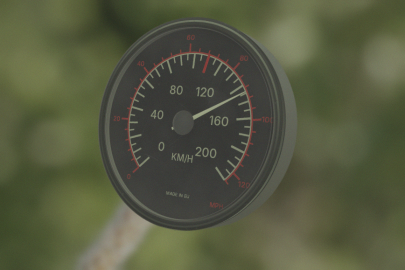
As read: value=145 unit=km/h
